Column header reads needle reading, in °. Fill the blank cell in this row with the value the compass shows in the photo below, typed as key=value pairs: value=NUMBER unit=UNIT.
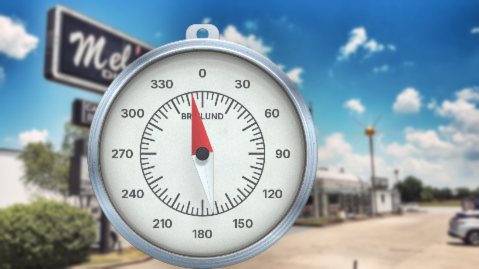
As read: value=350 unit=°
